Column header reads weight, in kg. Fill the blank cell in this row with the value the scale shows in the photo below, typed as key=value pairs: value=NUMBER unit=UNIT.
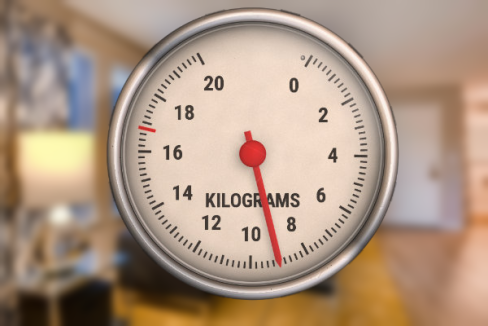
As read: value=9 unit=kg
